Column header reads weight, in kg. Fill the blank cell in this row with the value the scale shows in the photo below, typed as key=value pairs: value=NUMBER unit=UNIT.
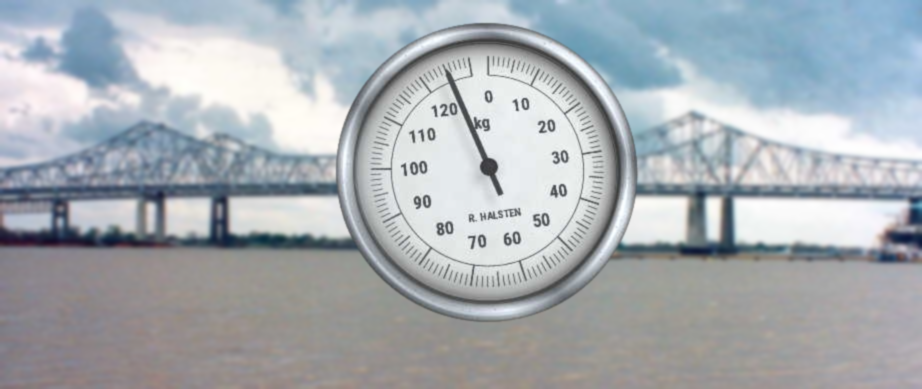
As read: value=125 unit=kg
